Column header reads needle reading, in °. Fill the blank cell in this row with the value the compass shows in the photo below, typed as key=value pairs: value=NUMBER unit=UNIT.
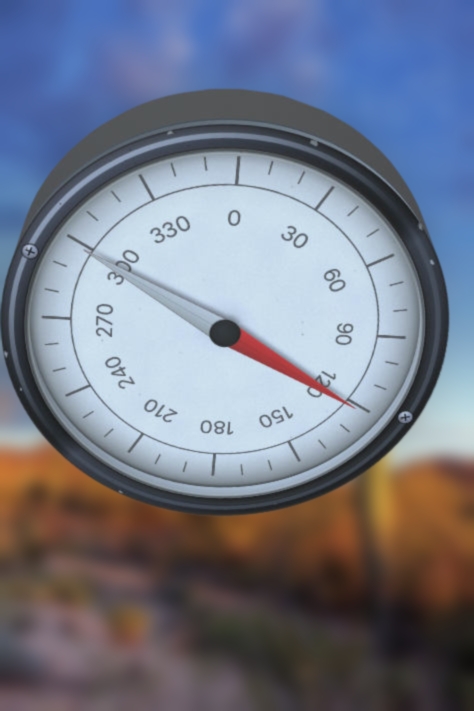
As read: value=120 unit=°
